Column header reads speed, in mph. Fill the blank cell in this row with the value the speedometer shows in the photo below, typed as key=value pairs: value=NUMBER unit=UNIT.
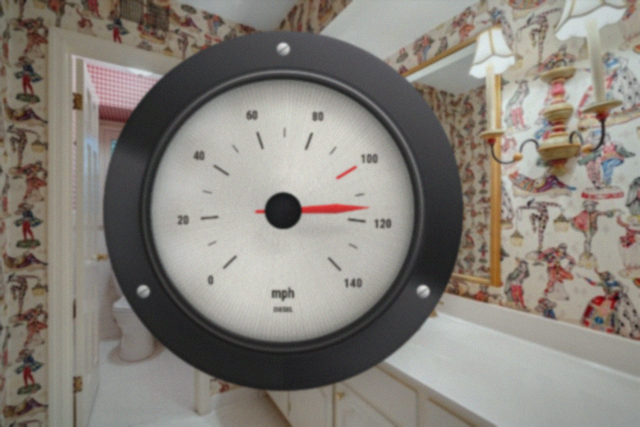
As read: value=115 unit=mph
